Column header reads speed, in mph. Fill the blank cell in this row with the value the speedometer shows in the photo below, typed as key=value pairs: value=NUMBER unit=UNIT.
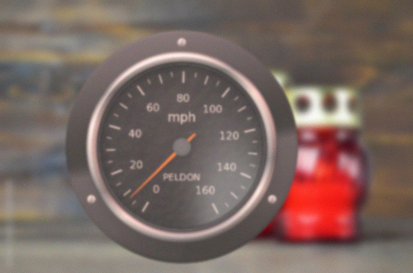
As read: value=7.5 unit=mph
